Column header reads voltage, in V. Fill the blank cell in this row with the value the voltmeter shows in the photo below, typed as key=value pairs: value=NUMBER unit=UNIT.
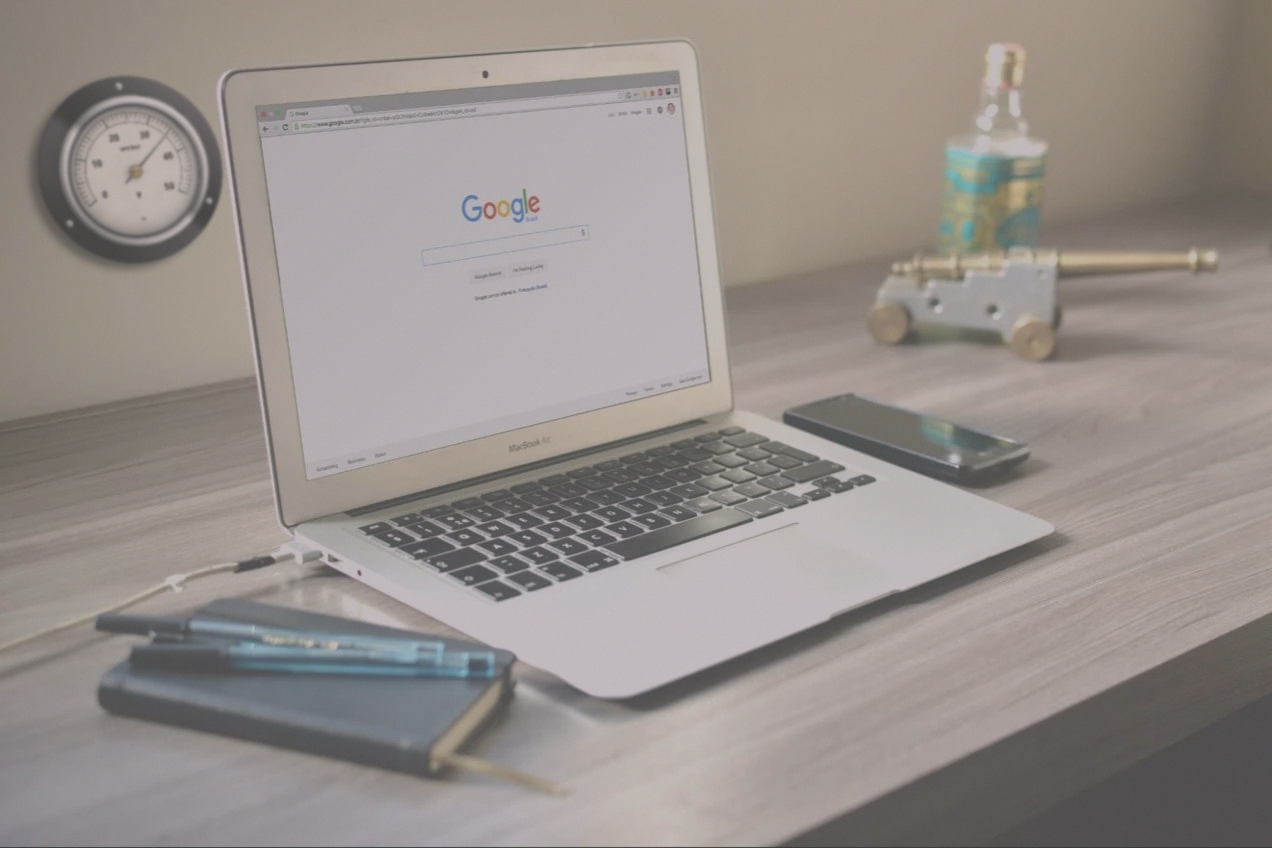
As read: value=35 unit=V
